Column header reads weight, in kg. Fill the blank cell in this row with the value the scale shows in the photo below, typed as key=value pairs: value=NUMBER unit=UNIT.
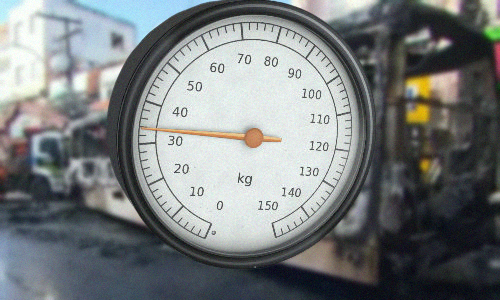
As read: value=34 unit=kg
